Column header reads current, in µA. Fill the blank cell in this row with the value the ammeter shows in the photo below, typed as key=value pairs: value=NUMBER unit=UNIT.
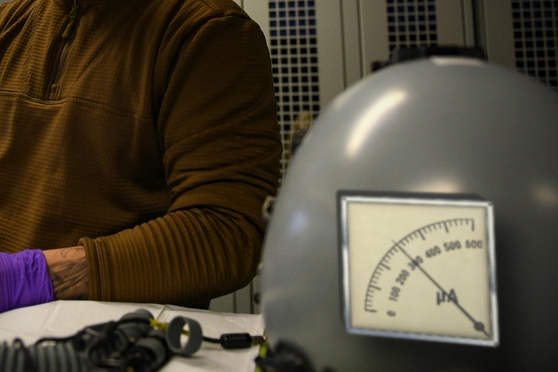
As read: value=300 unit=µA
